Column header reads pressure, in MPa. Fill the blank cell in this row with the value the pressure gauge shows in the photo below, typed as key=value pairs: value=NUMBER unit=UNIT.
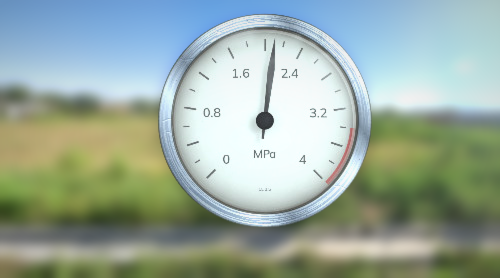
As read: value=2.1 unit=MPa
